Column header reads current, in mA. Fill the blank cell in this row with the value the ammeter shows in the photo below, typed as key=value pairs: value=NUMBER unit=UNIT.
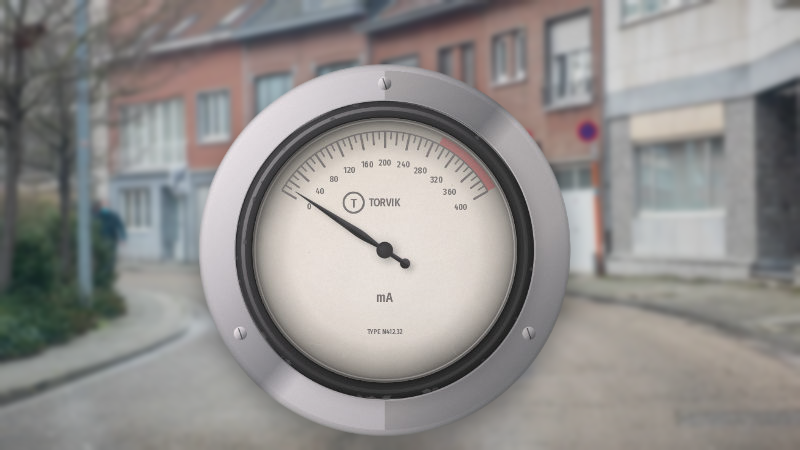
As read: value=10 unit=mA
